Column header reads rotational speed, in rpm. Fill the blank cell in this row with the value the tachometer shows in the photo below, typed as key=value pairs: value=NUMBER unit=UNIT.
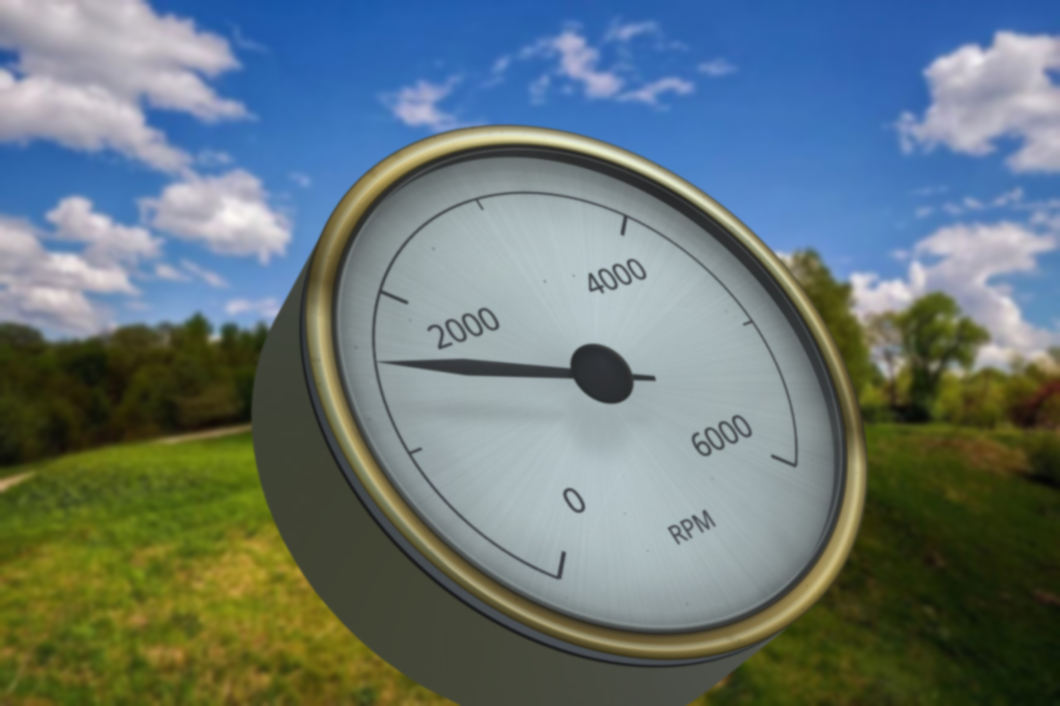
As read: value=1500 unit=rpm
